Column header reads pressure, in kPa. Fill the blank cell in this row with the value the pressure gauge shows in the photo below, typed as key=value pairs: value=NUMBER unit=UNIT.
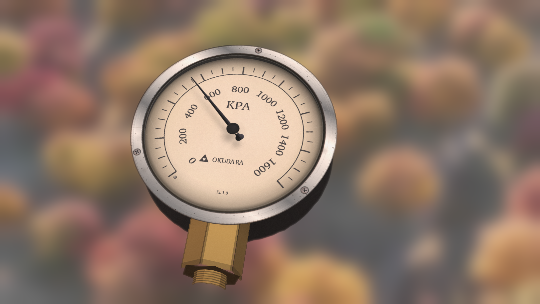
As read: value=550 unit=kPa
